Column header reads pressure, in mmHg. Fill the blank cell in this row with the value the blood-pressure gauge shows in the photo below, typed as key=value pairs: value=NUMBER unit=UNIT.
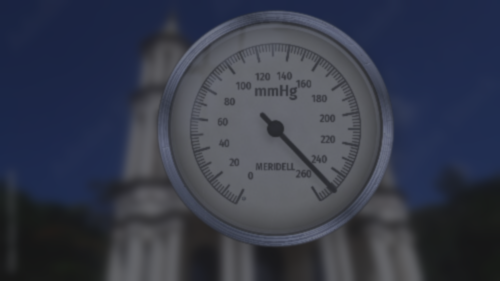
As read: value=250 unit=mmHg
